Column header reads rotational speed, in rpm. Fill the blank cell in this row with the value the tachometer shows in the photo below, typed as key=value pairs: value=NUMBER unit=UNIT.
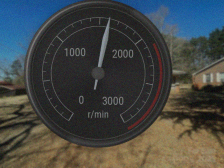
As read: value=1600 unit=rpm
